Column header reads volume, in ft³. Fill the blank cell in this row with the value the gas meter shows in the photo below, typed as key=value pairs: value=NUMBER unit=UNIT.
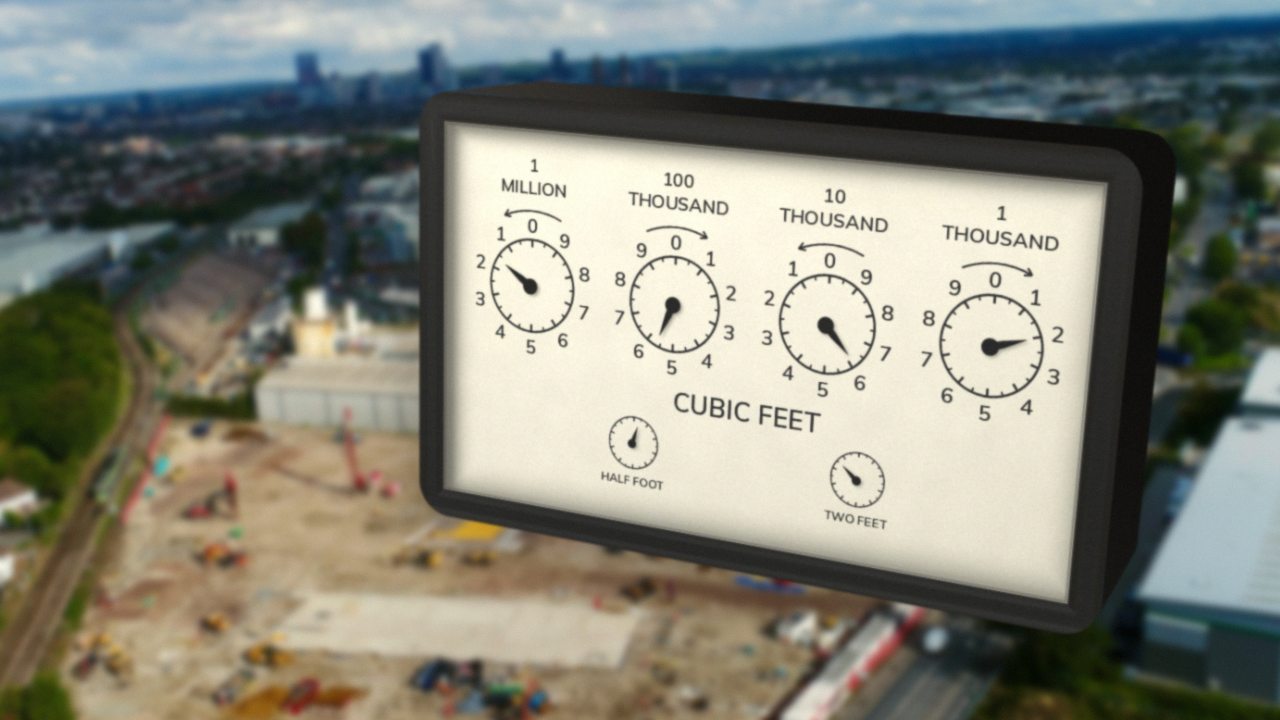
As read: value=156200 unit=ft³
